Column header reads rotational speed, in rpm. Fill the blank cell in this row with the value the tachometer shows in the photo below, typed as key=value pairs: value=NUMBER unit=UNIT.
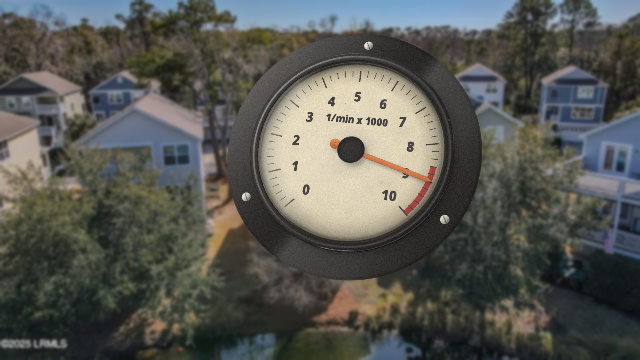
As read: value=9000 unit=rpm
